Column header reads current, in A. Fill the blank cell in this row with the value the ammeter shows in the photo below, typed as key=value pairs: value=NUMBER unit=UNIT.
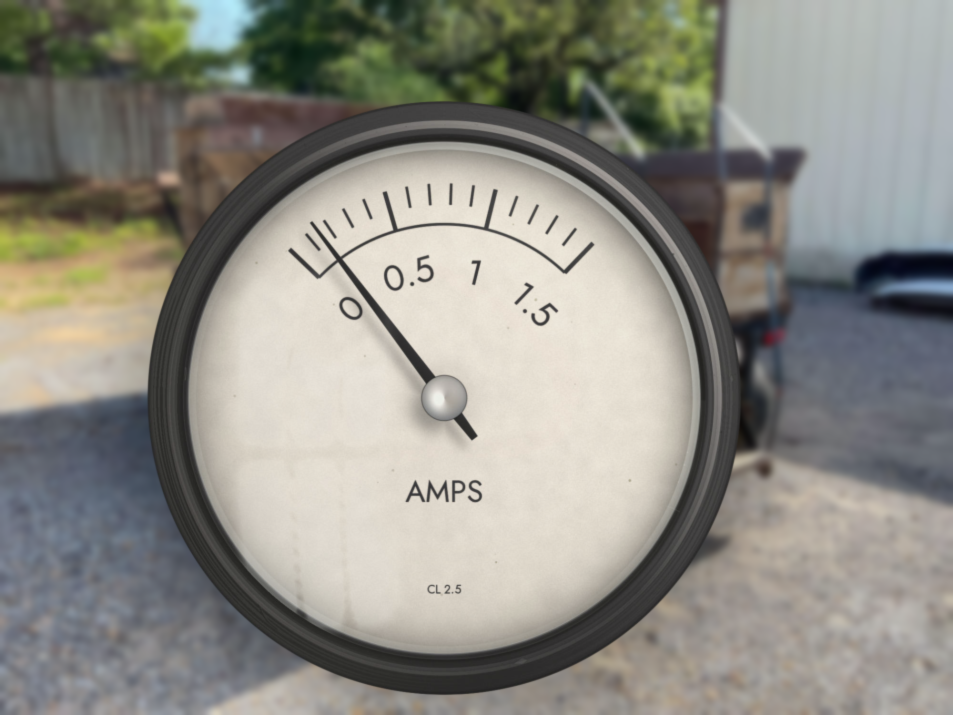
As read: value=0.15 unit=A
